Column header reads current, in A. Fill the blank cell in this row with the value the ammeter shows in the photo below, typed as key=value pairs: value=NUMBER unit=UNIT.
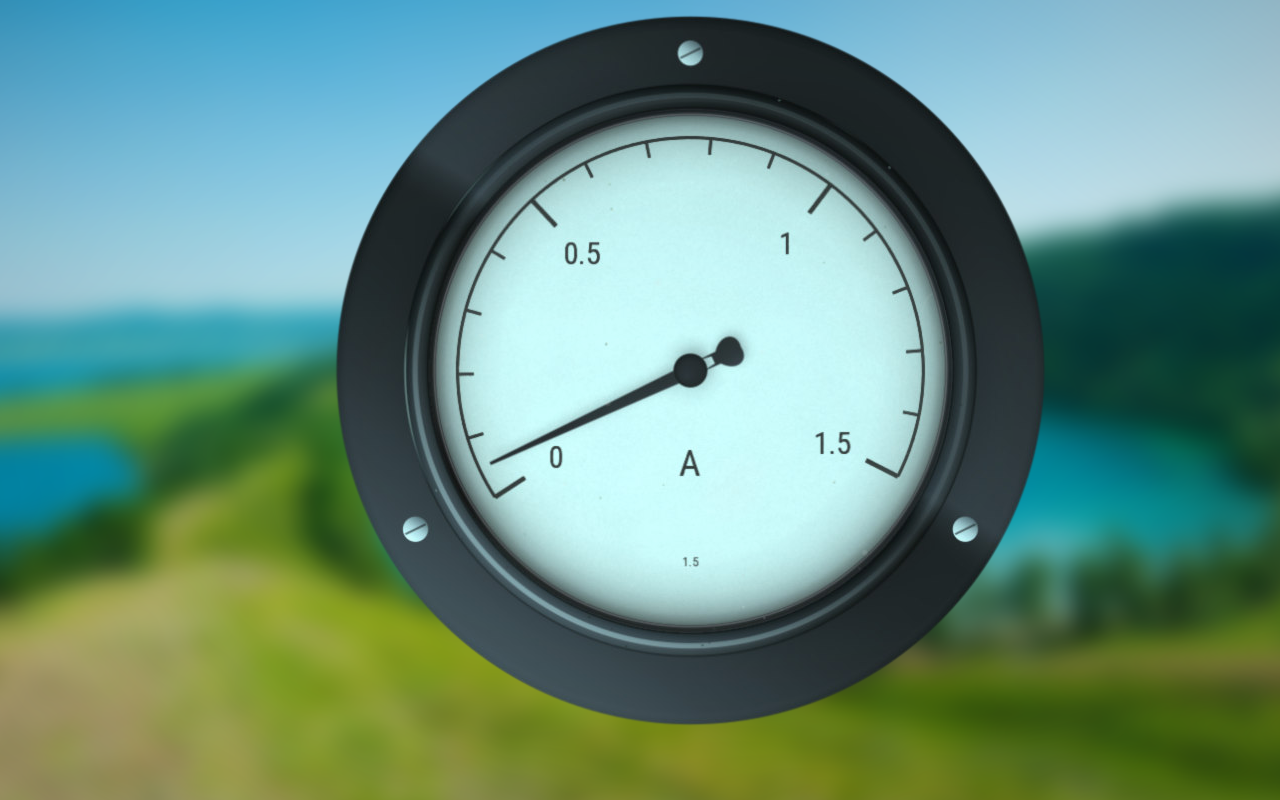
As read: value=0.05 unit=A
